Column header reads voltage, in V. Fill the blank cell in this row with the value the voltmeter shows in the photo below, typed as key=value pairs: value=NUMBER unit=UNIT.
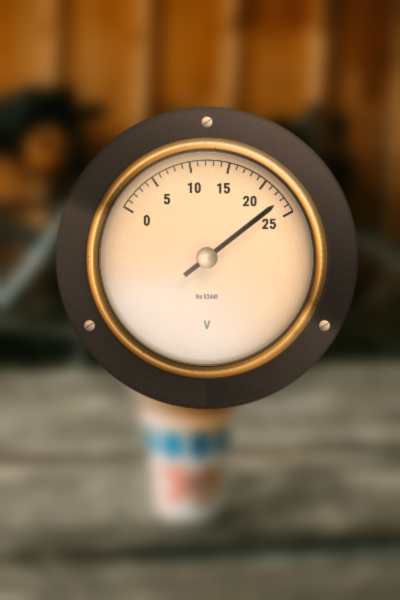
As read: value=23 unit=V
